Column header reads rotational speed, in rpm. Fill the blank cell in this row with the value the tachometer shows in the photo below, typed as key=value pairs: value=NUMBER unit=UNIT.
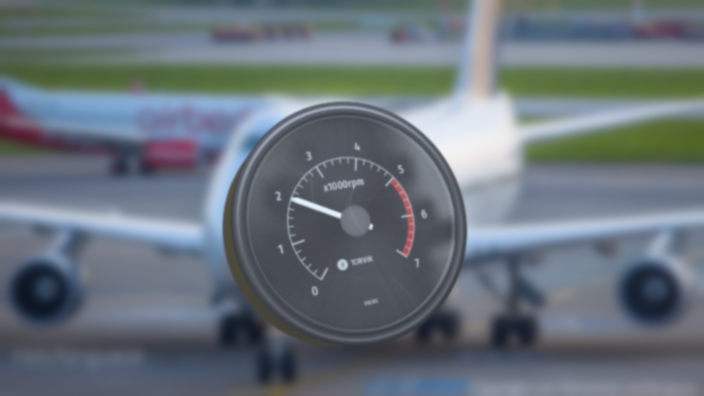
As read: value=2000 unit=rpm
